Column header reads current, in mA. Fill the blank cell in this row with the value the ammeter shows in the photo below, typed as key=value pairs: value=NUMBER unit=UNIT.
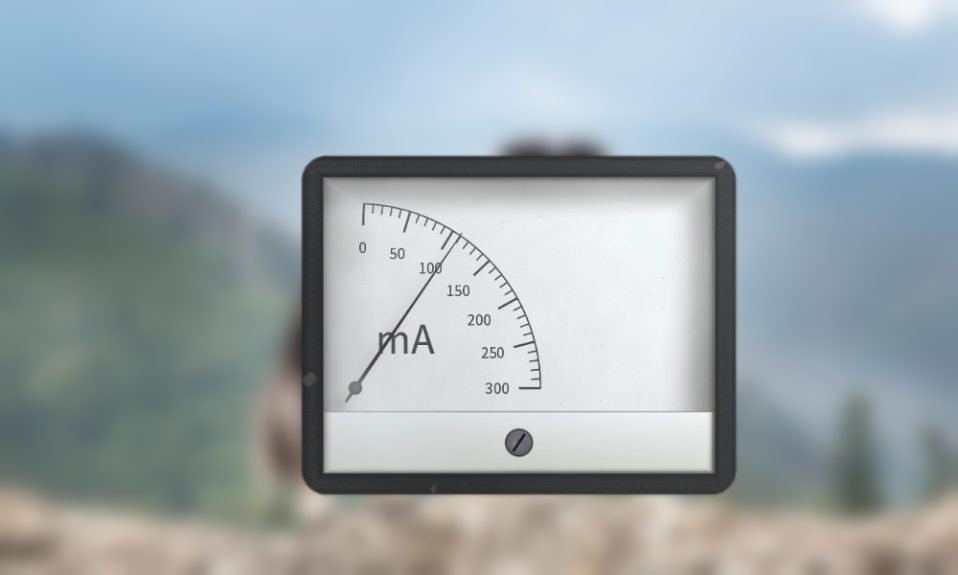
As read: value=110 unit=mA
